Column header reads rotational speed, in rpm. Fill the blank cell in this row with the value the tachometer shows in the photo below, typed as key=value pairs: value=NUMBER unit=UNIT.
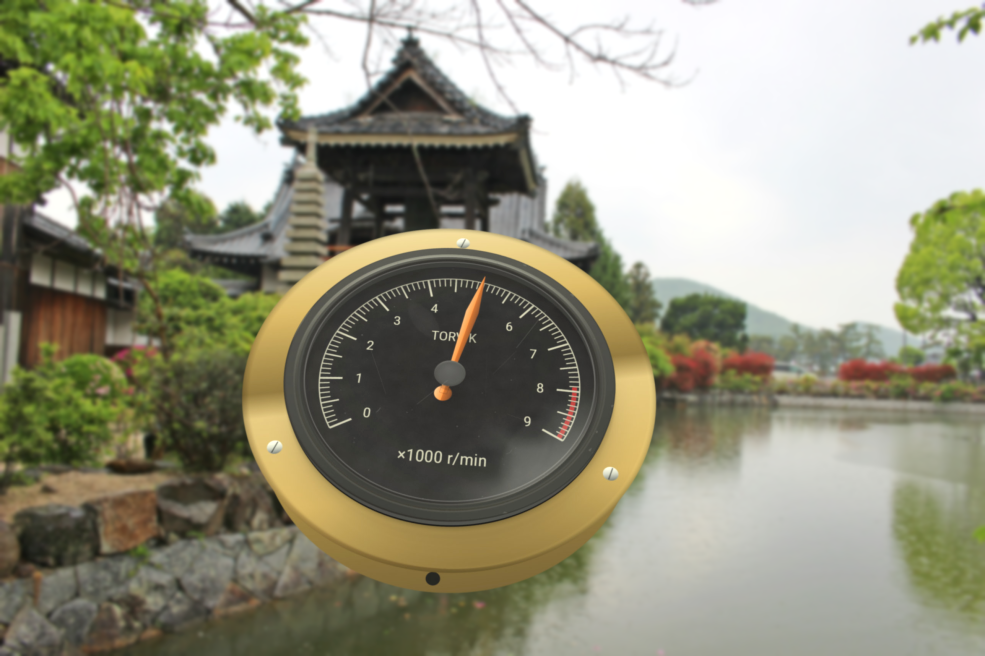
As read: value=5000 unit=rpm
